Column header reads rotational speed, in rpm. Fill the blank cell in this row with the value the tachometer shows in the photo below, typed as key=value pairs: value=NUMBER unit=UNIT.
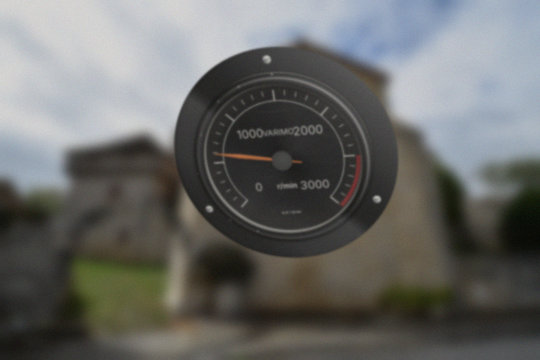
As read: value=600 unit=rpm
